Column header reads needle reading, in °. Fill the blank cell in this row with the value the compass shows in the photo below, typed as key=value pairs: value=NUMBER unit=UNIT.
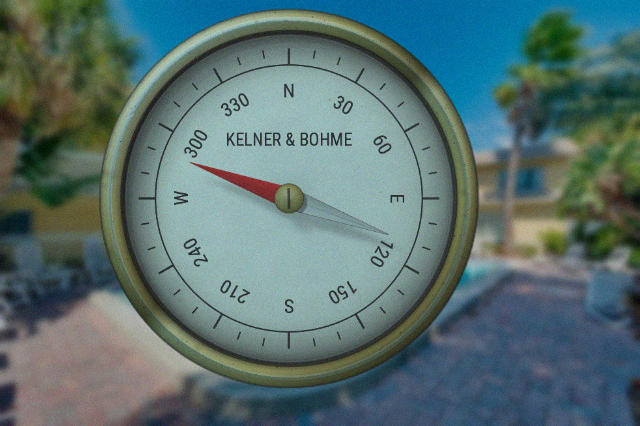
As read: value=290 unit=°
